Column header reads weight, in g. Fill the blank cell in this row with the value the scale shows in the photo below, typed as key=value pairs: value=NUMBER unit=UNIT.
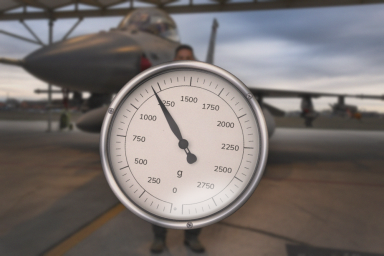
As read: value=1200 unit=g
